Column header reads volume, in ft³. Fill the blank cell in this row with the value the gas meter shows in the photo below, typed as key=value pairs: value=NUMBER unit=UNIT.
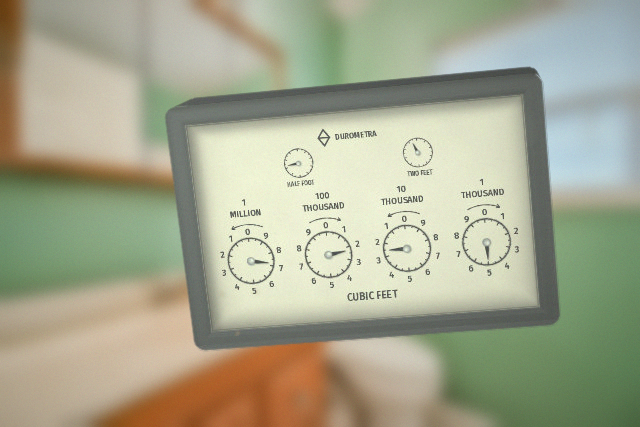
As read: value=722500 unit=ft³
